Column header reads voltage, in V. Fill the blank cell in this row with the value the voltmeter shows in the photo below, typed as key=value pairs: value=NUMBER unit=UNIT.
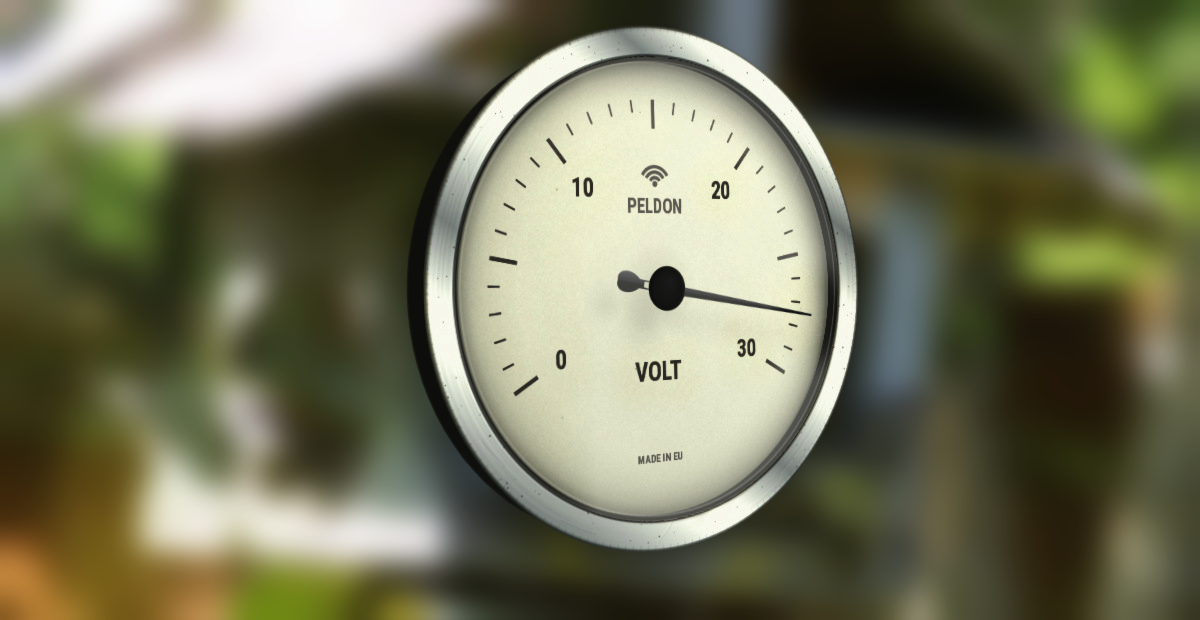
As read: value=27.5 unit=V
